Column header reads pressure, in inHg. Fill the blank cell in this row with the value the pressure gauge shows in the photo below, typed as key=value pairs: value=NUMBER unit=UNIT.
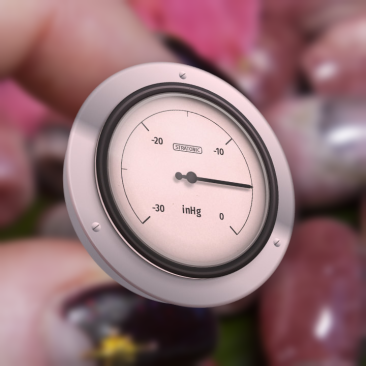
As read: value=-5 unit=inHg
